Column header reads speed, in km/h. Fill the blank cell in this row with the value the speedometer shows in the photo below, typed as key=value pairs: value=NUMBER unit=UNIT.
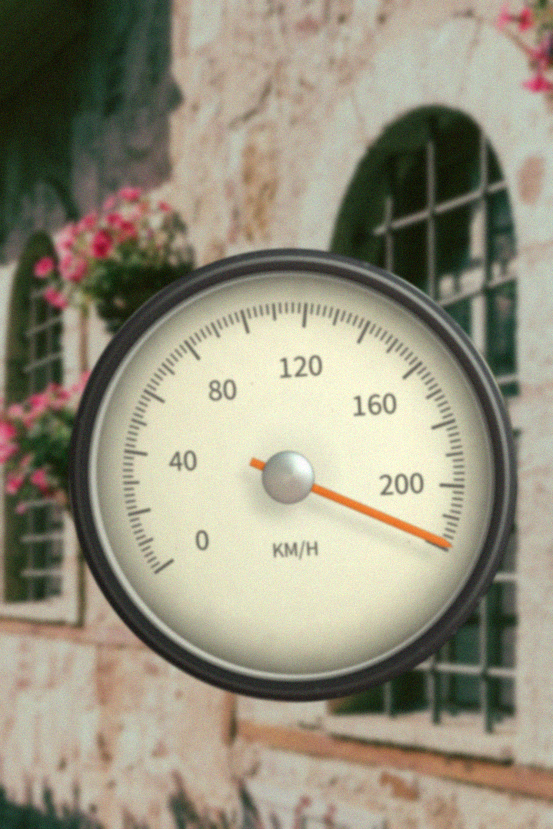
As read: value=218 unit=km/h
